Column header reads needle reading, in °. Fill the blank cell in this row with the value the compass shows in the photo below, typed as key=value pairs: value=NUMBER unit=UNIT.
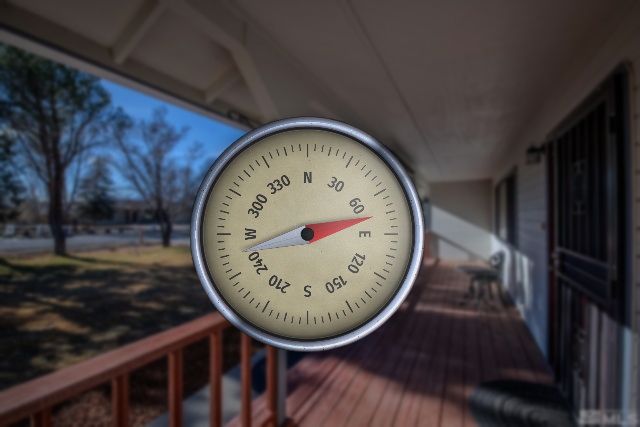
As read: value=75 unit=°
